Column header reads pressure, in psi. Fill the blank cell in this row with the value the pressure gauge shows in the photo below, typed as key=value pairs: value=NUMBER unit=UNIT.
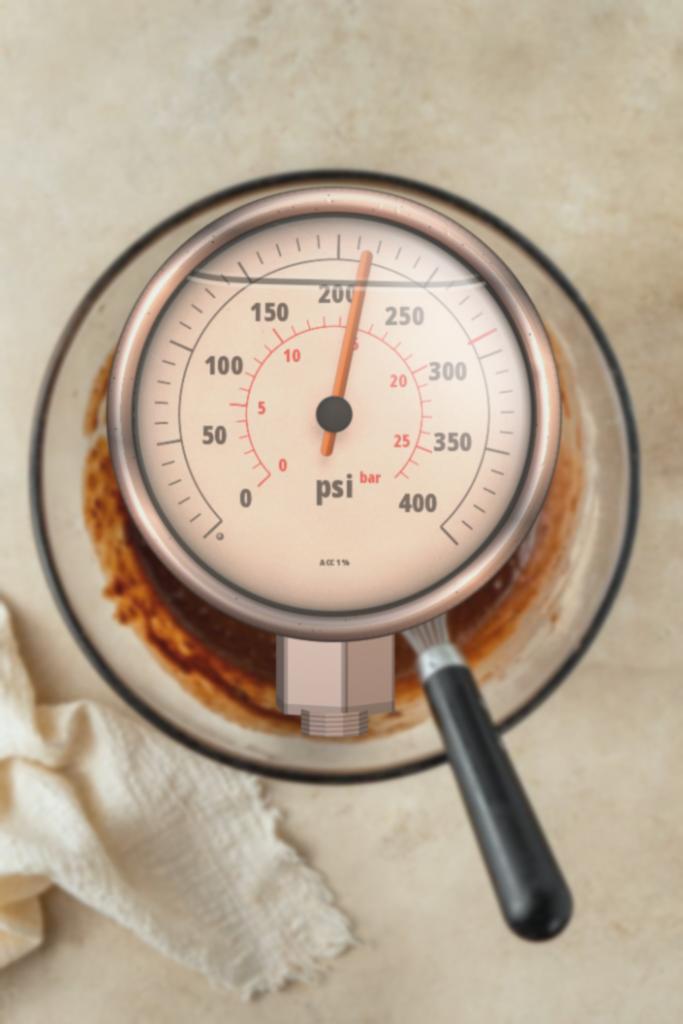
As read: value=215 unit=psi
